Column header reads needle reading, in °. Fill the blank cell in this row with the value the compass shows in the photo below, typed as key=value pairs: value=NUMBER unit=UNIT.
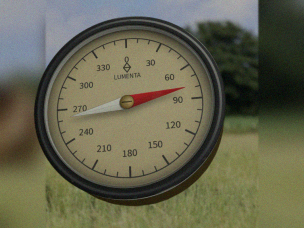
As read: value=80 unit=°
